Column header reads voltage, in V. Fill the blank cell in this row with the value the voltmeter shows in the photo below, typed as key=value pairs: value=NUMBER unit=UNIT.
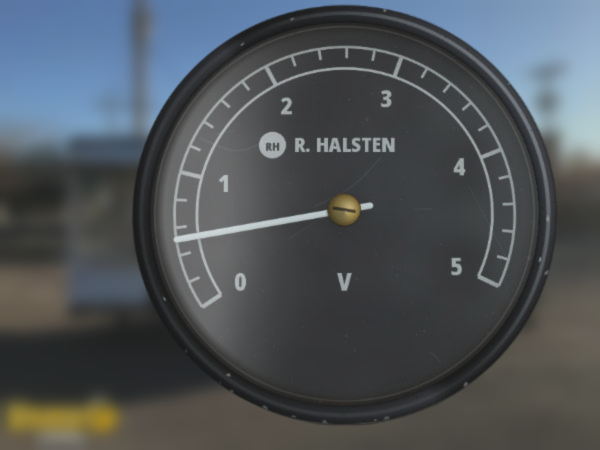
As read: value=0.5 unit=V
